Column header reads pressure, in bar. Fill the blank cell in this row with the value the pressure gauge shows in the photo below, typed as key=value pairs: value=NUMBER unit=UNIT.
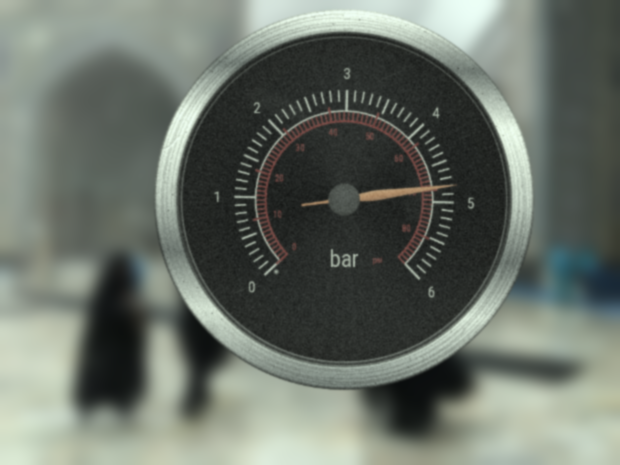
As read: value=4.8 unit=bar
